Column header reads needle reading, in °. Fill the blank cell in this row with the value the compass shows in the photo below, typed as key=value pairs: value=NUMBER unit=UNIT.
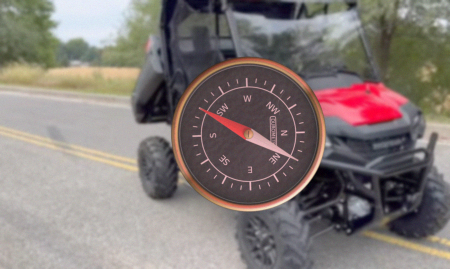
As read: value=210 unit=°
